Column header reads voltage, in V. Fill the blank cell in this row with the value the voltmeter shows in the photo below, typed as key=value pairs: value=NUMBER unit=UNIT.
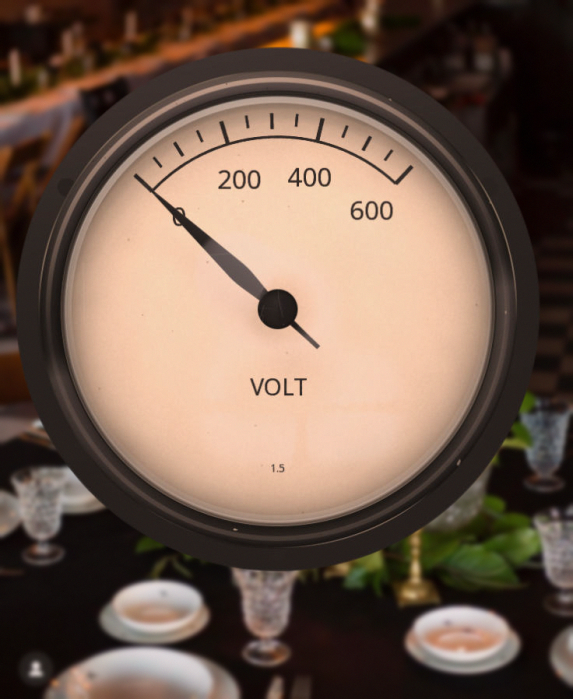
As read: value=0 unit=V
